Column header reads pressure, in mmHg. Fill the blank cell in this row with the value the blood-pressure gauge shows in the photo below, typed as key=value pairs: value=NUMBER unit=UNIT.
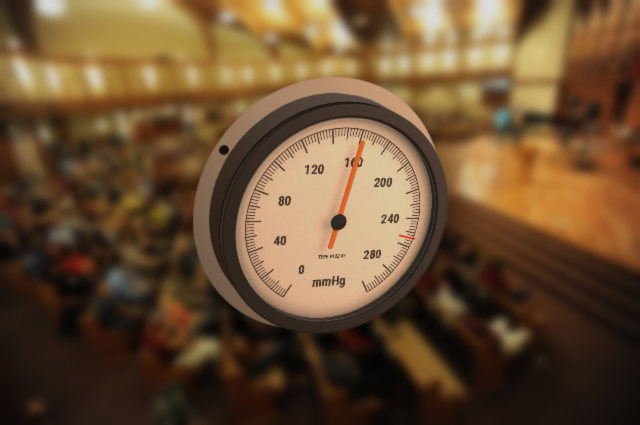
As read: value=160 unit=mmHg
